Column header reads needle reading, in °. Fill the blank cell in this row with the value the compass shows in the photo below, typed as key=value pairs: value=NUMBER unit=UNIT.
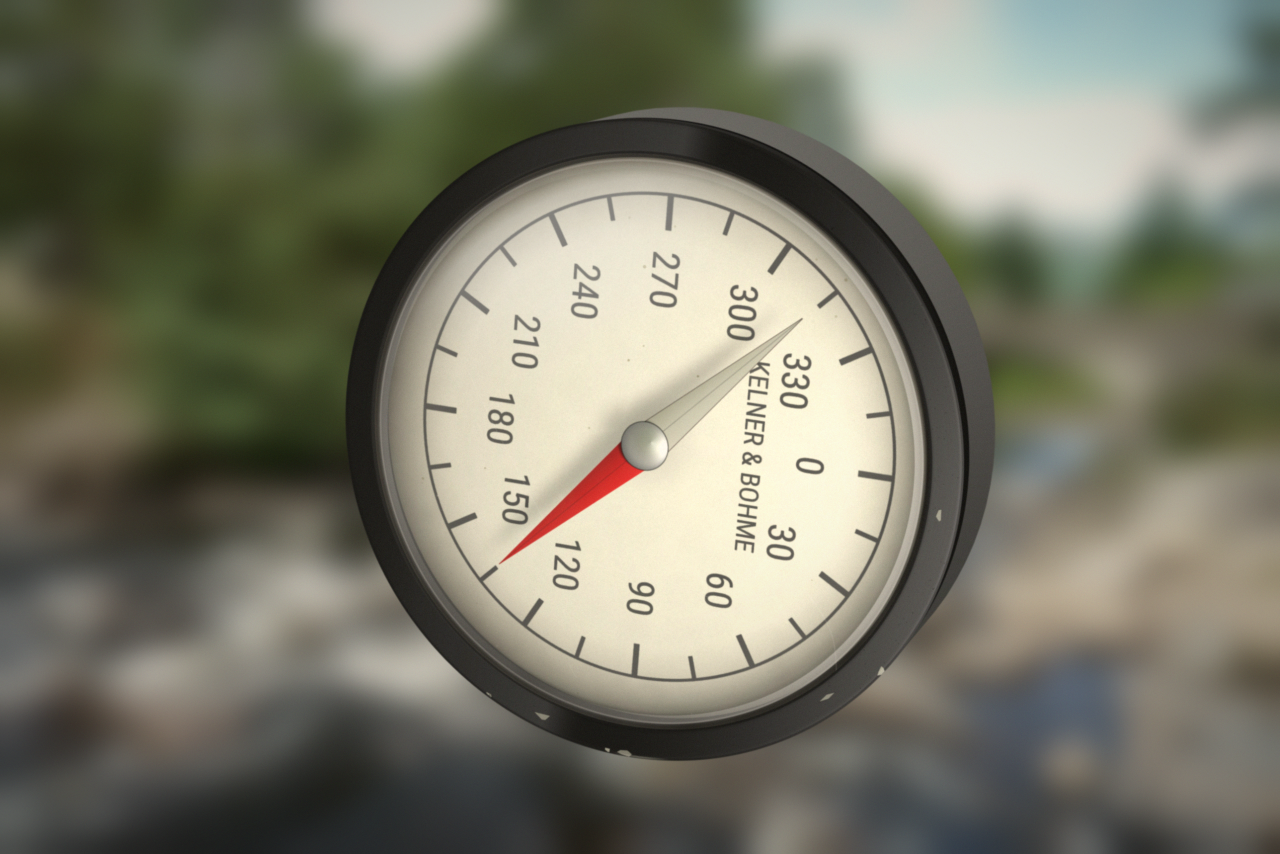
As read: value=135 unit=°
